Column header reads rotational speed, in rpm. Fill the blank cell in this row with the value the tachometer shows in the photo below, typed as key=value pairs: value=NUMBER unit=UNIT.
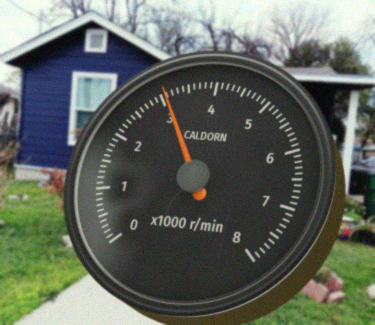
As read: value=3100 unit=rpm
